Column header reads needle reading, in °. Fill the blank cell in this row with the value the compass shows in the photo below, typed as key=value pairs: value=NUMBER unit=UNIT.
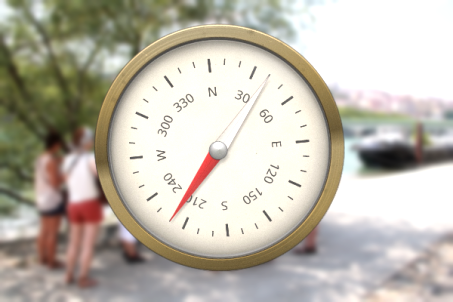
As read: value=220 unit=°
